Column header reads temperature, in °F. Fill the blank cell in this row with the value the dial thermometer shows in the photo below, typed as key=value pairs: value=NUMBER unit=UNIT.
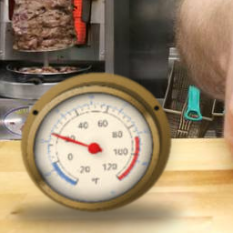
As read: value=20 unit=°F
